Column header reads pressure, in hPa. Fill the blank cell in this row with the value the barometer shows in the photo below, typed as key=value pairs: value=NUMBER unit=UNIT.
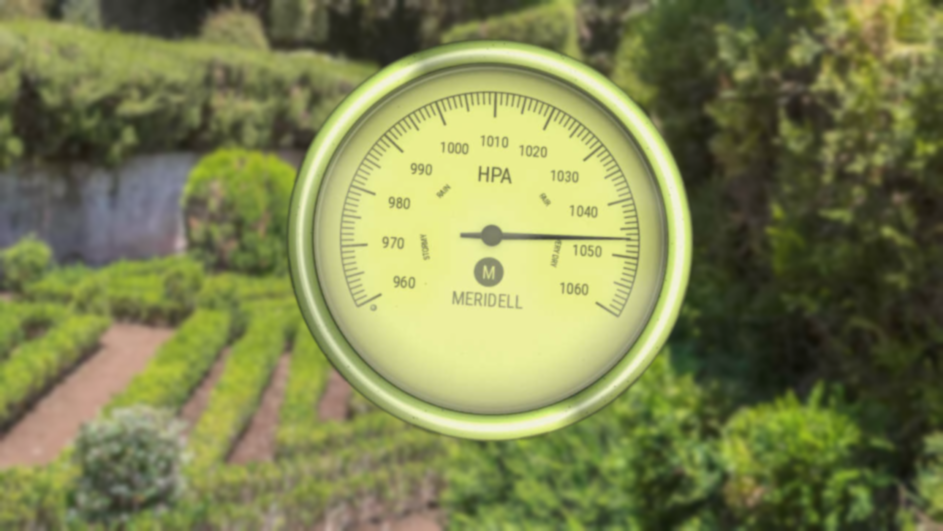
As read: value=1047 unit=hPa
